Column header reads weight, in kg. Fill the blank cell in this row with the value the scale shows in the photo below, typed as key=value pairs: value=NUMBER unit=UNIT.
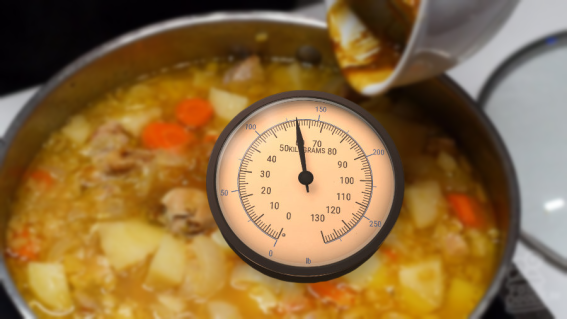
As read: value=60 unit=kg
